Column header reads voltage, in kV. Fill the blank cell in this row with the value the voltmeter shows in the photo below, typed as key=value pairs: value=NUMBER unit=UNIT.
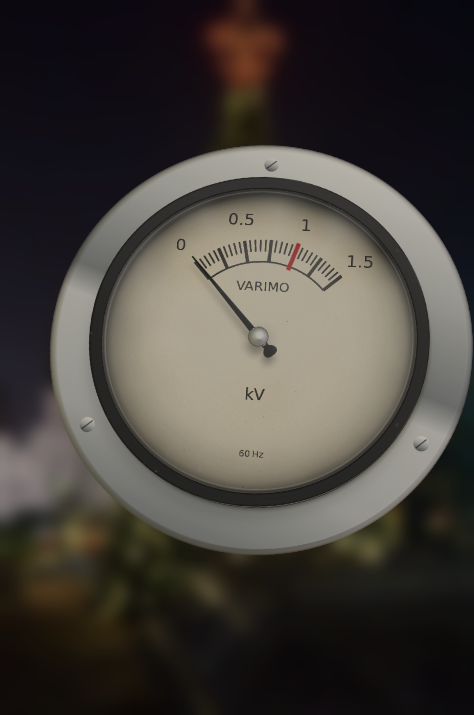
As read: value=0 unit=kV
